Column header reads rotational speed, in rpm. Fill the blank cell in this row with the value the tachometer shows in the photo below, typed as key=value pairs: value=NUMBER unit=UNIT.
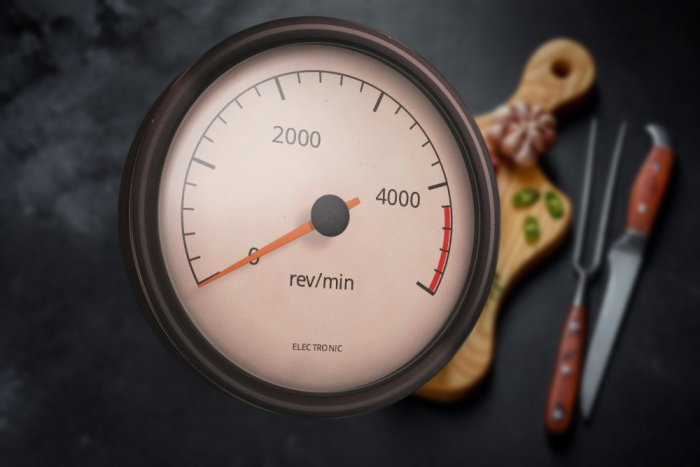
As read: value=0 unit=rpm
